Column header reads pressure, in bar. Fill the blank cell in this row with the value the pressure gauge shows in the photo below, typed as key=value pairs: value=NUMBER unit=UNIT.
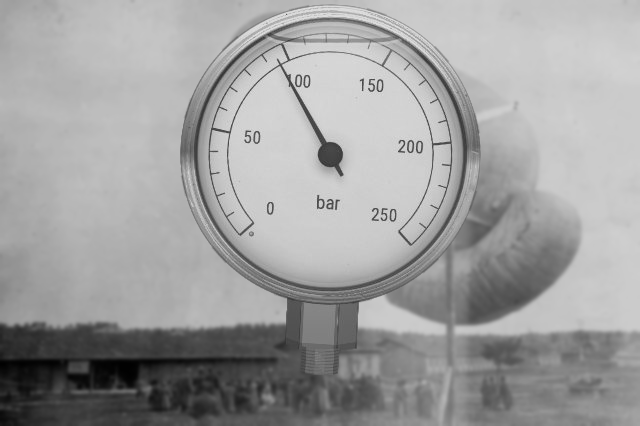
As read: value=95 unit=bar
